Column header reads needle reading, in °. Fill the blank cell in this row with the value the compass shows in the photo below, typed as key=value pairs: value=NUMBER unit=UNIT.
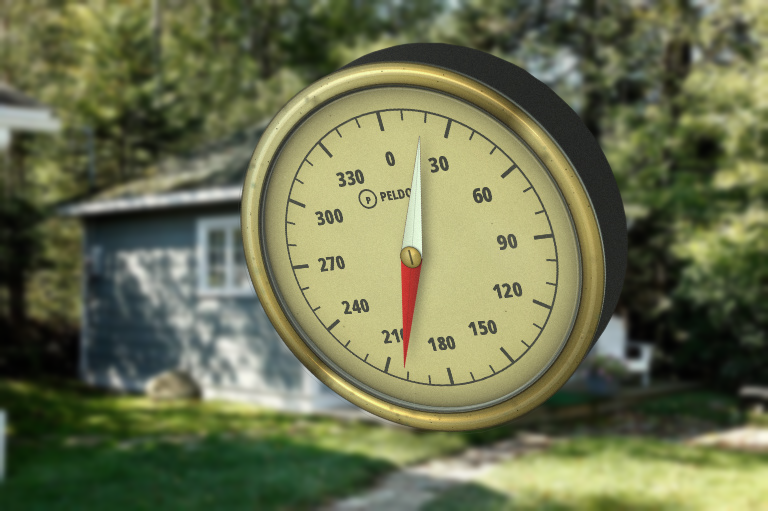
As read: value=200 unit=°
